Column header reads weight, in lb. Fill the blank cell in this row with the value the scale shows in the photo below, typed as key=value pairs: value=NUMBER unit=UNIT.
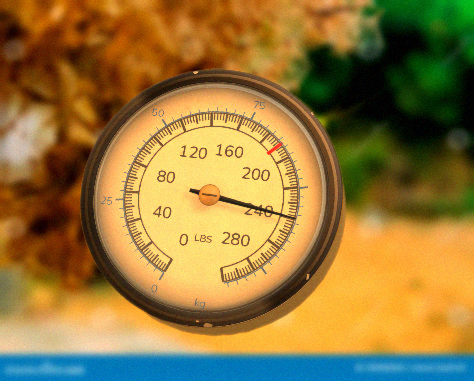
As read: value=240 unit=lb
